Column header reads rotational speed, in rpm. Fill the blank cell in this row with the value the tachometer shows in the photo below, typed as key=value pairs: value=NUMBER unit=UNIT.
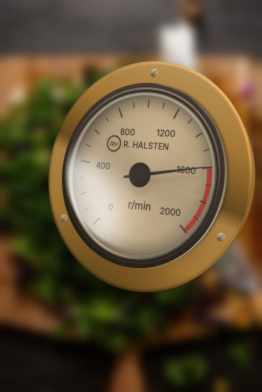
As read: value=1600 unit=rpm
